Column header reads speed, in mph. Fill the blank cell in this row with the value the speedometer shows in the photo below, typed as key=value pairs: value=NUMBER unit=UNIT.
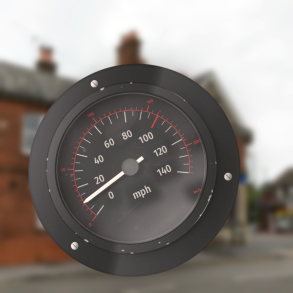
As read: value=10 unit=mph
